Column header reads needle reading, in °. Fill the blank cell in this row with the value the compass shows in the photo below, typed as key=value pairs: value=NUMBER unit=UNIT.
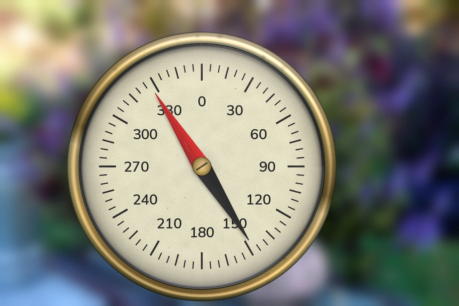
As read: value=327.5 unit=°
